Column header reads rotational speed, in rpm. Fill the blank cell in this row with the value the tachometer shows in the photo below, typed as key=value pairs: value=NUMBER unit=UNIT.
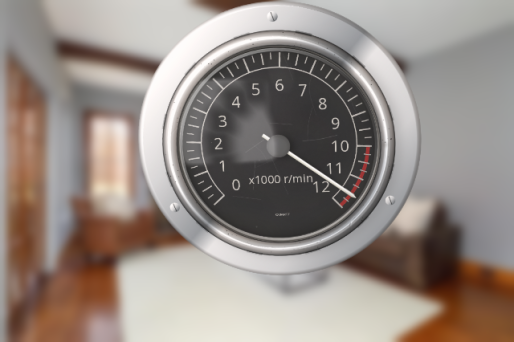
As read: value=11500 unit=rpm
